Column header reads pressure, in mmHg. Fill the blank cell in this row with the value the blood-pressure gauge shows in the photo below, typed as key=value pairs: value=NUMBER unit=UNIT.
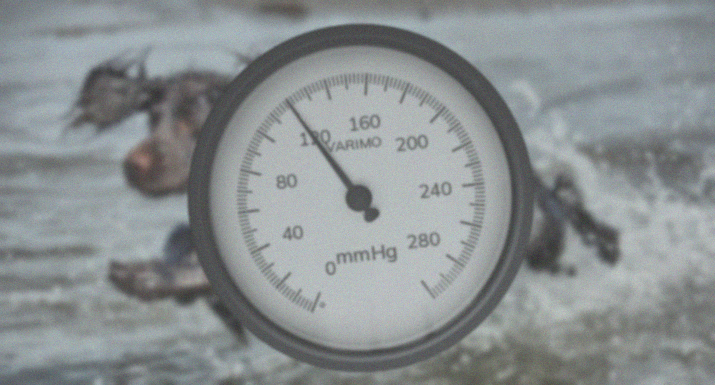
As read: value=120 unit=mmHg
